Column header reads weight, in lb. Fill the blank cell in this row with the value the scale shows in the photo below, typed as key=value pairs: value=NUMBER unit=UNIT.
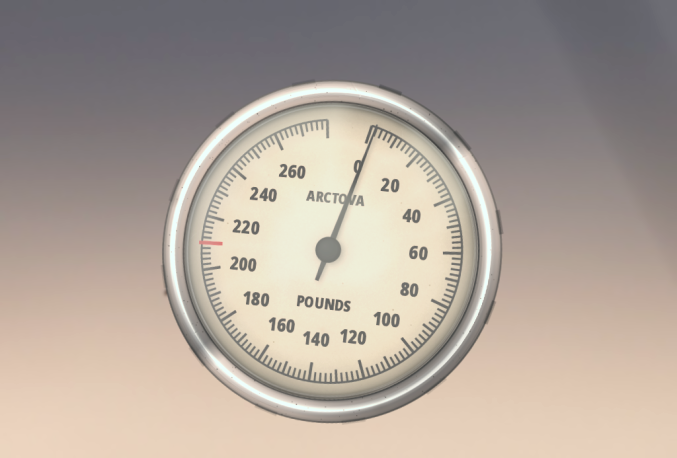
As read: value=2 unit=lb
